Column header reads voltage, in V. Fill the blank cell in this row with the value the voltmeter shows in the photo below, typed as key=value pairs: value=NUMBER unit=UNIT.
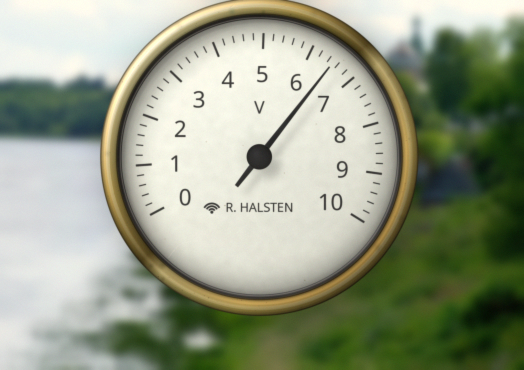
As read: value=6.5 unit=V
